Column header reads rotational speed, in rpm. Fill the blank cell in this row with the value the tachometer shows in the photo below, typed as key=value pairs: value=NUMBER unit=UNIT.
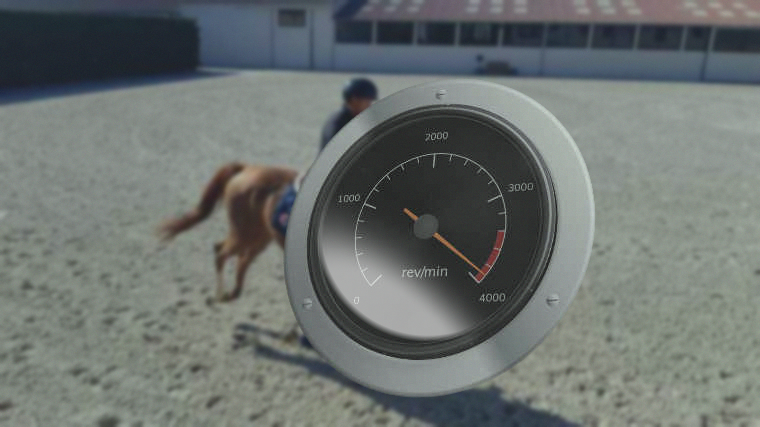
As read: value=3900 unit=rpm
